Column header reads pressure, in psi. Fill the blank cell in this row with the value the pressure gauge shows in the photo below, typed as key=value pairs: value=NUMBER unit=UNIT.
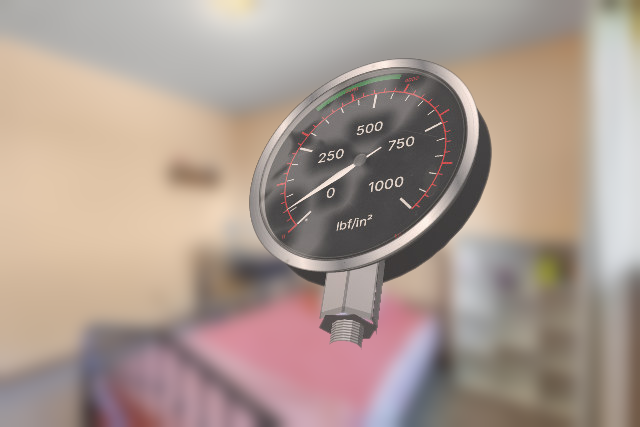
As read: value=50 unit=psi
